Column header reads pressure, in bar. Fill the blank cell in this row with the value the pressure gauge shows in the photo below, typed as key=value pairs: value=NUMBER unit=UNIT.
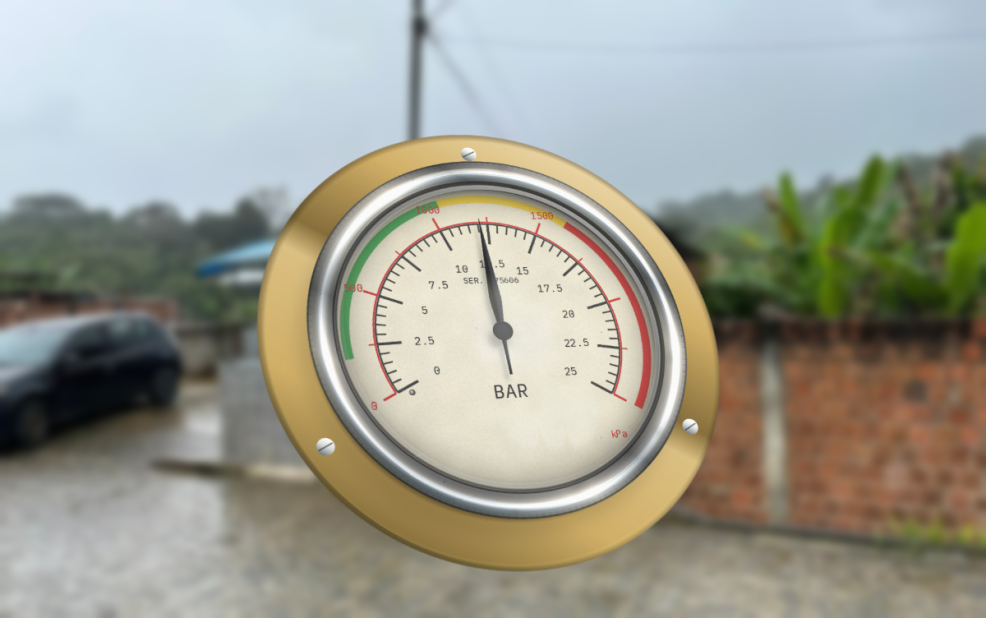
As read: value=12 unit=bar
